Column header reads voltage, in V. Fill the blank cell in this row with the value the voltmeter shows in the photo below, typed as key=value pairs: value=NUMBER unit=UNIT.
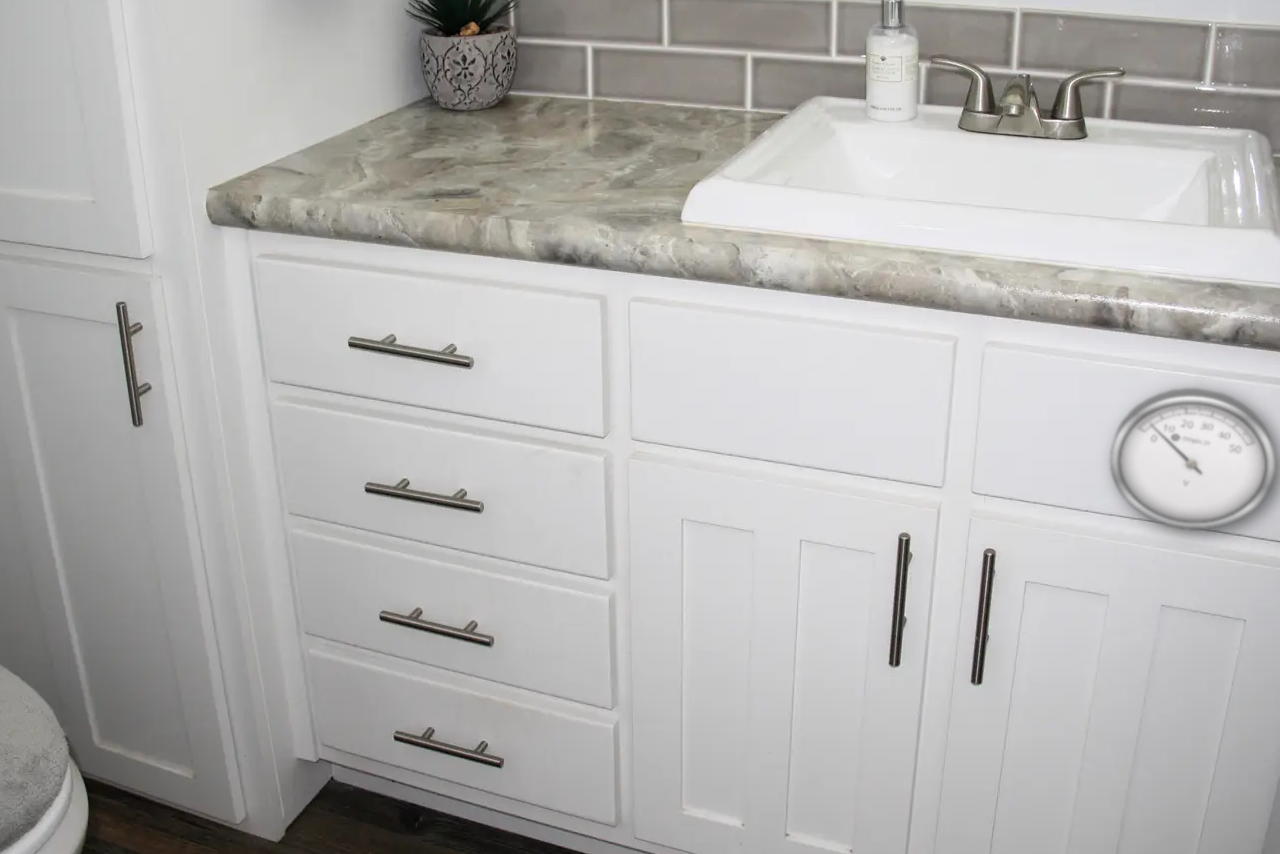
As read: value=5 unit=V
